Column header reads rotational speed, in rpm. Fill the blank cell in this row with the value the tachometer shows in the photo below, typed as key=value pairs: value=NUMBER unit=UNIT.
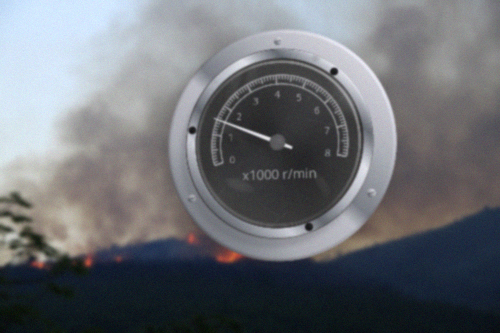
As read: value=1500 unit=rpm
